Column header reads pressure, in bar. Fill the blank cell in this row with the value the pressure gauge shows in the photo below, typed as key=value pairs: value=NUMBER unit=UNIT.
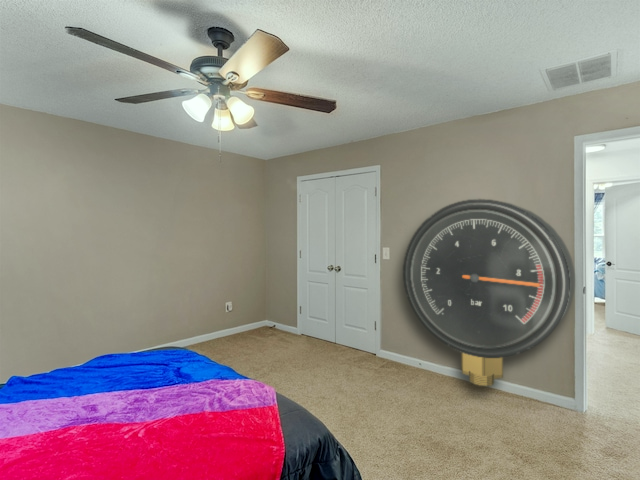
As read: value=8.5 unit=bar
